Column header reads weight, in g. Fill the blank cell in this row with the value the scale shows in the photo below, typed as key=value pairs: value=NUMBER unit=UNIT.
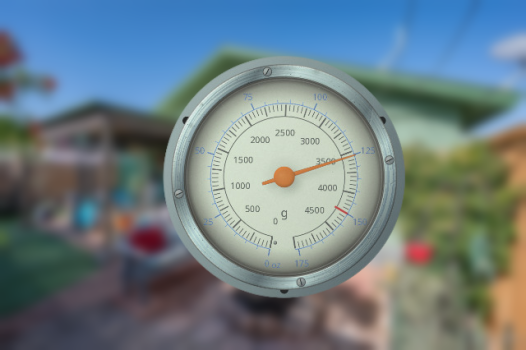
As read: value=3550 unit=g
